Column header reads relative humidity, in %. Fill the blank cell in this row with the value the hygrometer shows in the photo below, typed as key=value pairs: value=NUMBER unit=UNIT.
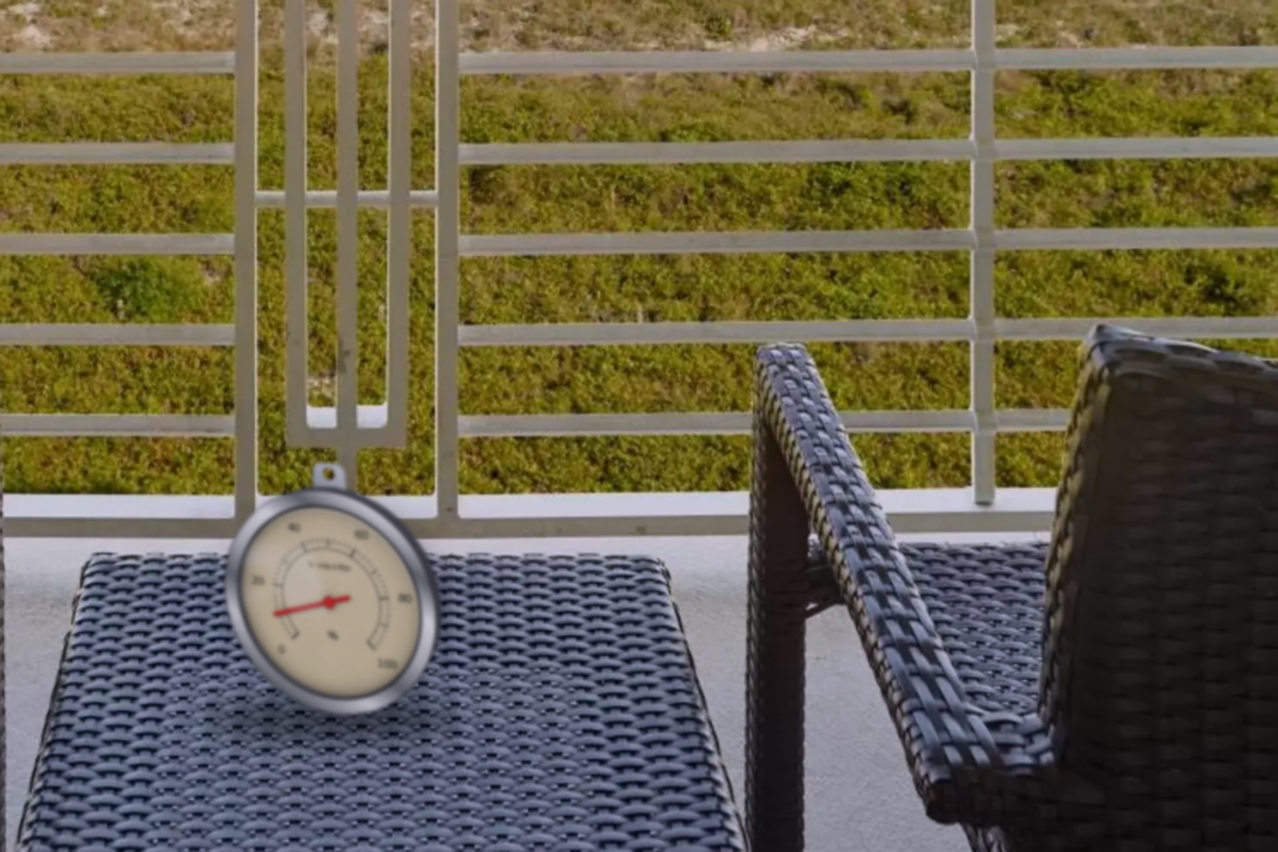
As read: value=10 unit=%
